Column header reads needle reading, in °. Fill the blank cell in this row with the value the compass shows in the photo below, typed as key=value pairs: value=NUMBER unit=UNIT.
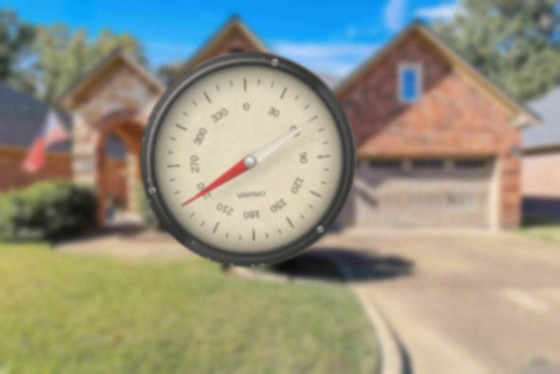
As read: value=240 unit=°
